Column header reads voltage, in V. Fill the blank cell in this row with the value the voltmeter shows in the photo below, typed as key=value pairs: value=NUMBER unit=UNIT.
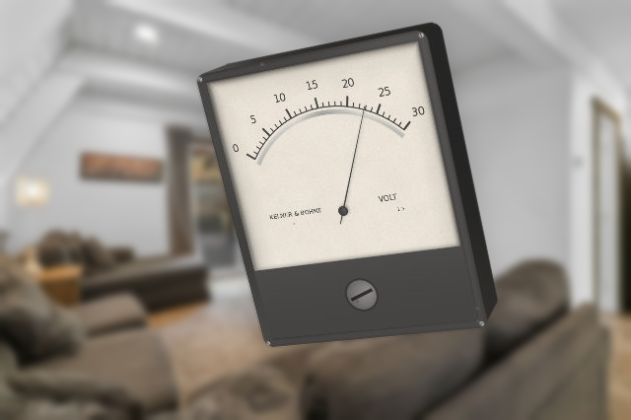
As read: value=23 unit=V
